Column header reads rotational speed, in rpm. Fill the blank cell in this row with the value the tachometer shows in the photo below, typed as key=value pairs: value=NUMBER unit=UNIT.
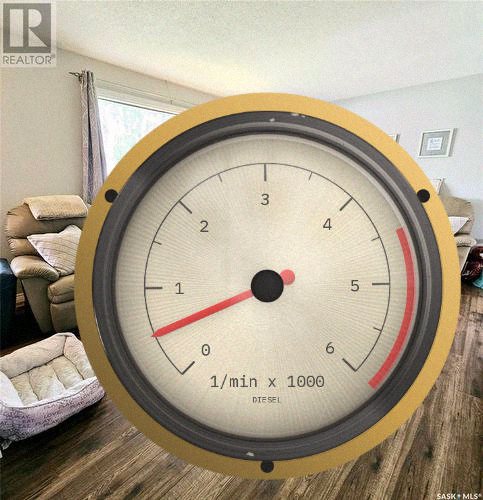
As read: value=500 unit=rpm
